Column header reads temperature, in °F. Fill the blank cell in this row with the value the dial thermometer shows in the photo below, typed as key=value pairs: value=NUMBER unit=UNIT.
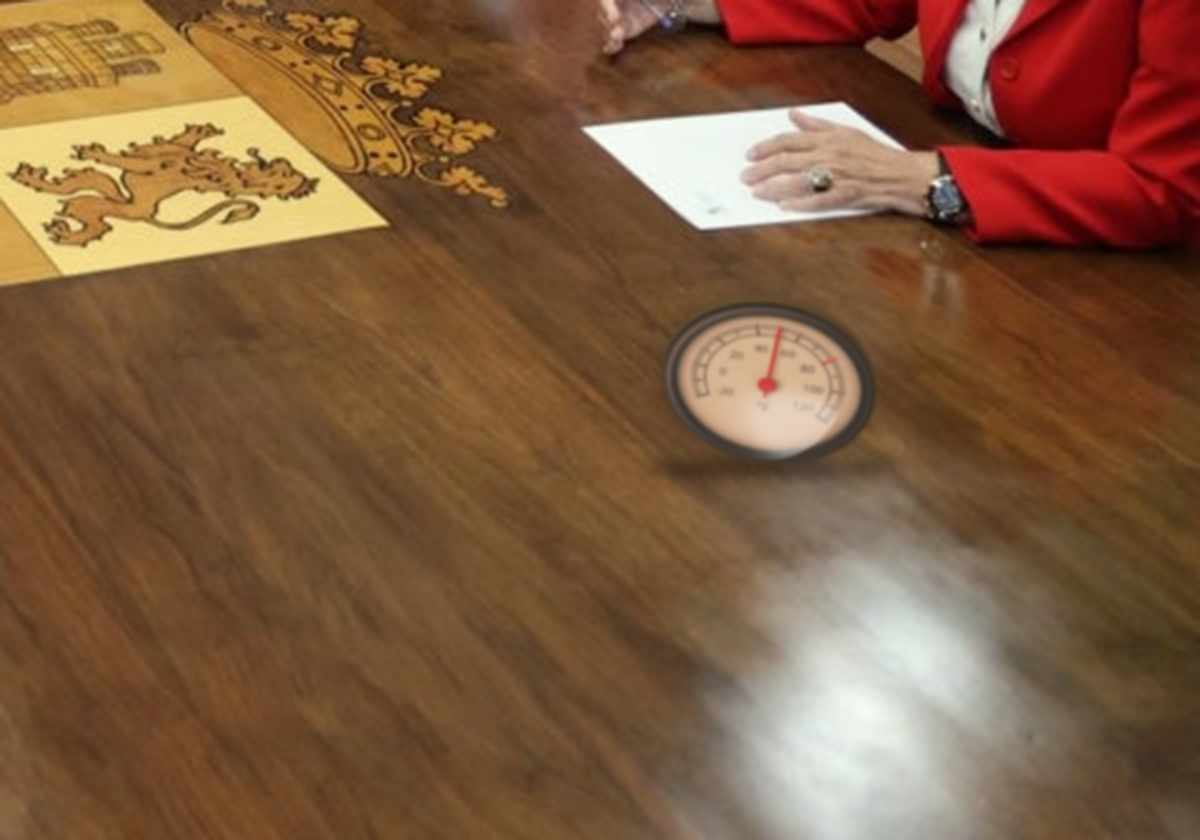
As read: value=50 unit=°F
